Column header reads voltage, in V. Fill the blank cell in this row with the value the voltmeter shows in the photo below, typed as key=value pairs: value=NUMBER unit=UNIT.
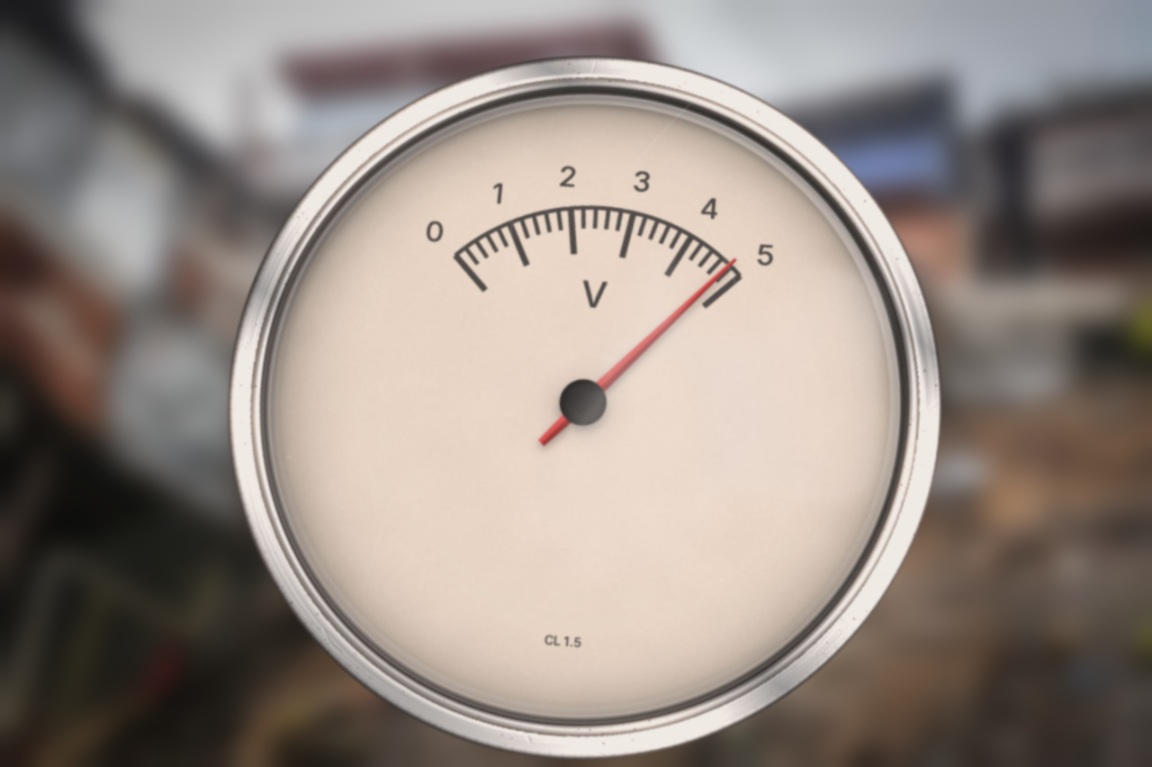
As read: value=4.8 unit=V
